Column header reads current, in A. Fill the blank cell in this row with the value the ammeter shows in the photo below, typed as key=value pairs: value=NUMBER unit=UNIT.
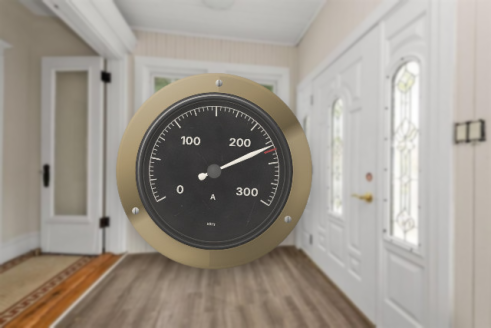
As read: value=230 unit=A
